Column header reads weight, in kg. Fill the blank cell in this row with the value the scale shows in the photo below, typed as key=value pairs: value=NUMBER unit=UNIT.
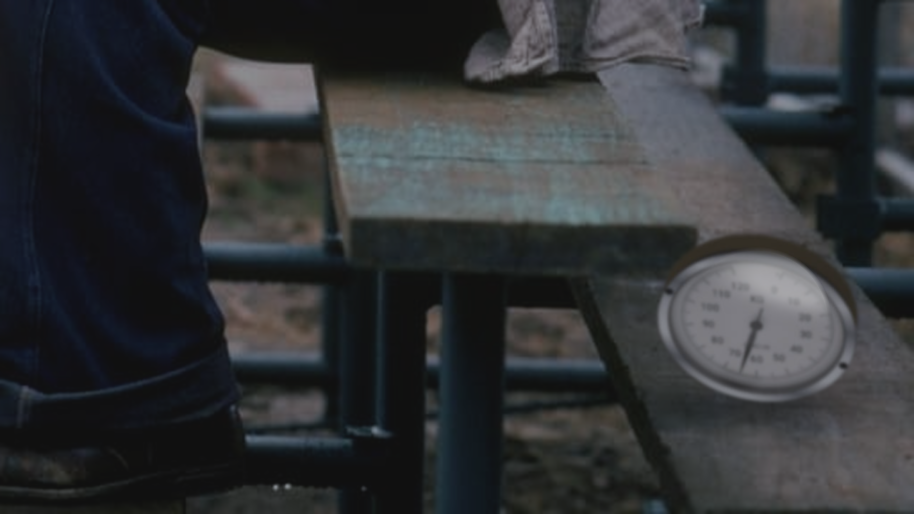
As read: value=65 unit=kg
